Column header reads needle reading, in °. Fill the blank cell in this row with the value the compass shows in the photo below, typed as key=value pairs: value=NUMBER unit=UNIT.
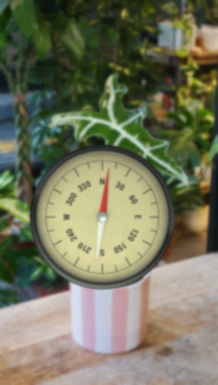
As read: value=7.5 unit=°
